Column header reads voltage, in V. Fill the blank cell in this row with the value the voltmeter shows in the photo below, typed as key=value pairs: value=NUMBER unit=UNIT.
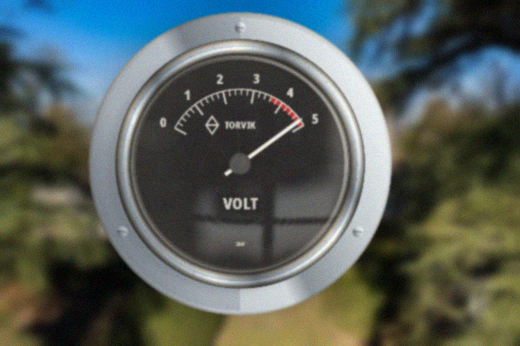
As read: value=4.8 unit=V
